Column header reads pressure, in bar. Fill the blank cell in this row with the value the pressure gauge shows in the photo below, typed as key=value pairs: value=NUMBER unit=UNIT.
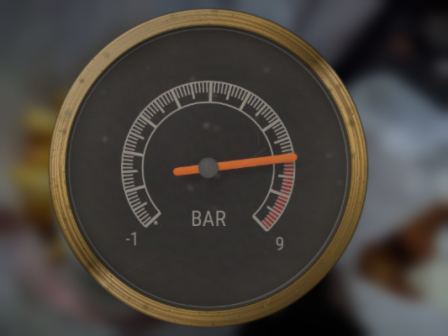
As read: value=7 unit=bar
